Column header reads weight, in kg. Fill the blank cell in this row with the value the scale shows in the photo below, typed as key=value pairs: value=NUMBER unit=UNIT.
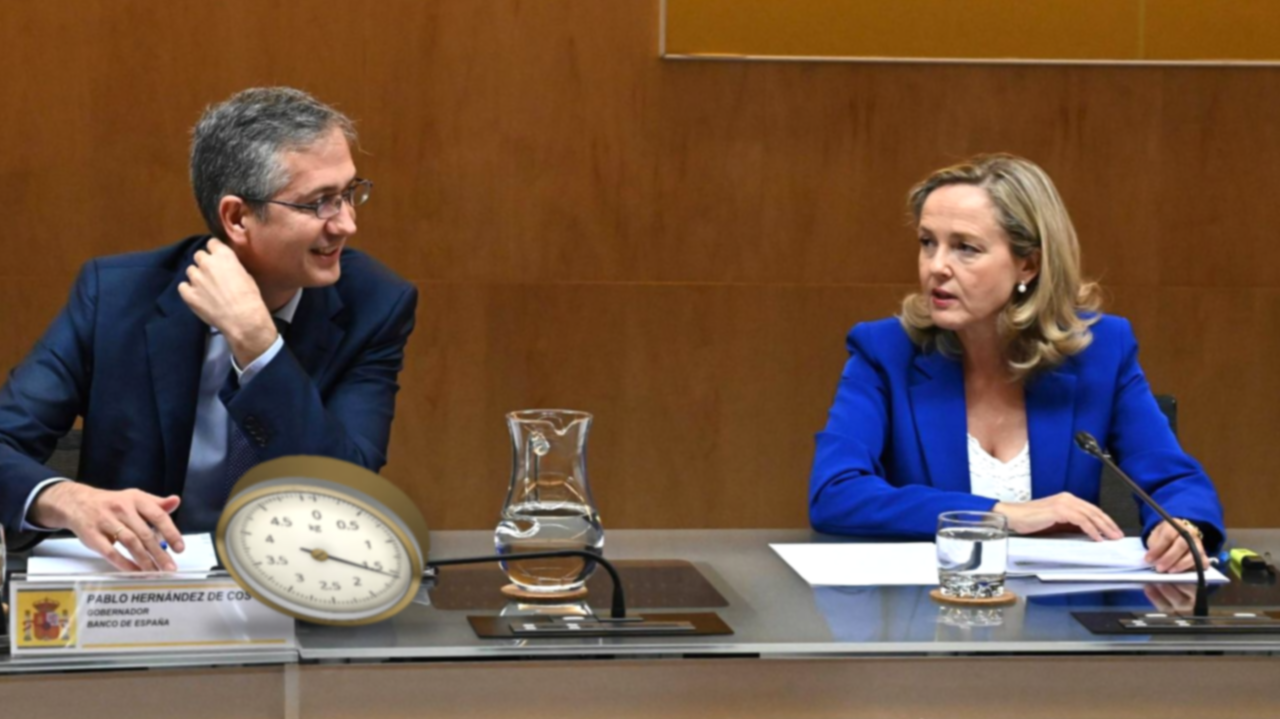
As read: value=1.5 unit=kg
